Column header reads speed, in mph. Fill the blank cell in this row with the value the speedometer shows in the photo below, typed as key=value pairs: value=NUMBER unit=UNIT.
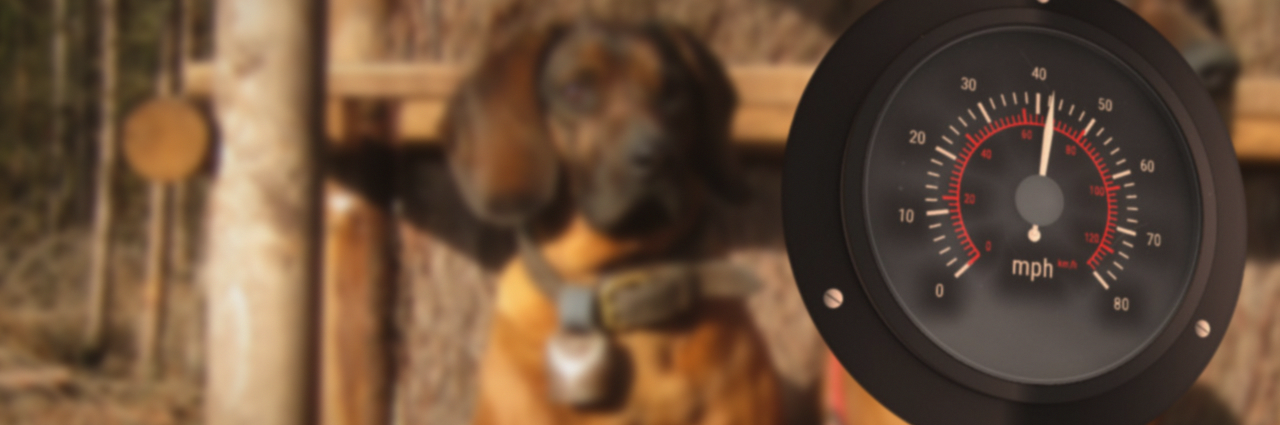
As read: value=42 unit=mph
